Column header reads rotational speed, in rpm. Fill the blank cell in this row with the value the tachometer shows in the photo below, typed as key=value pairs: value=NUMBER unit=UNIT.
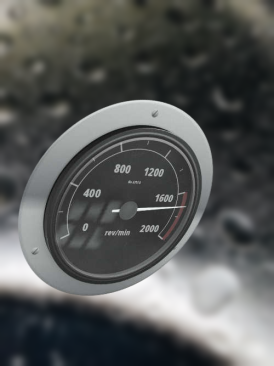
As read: value=1700 unit=rpm
